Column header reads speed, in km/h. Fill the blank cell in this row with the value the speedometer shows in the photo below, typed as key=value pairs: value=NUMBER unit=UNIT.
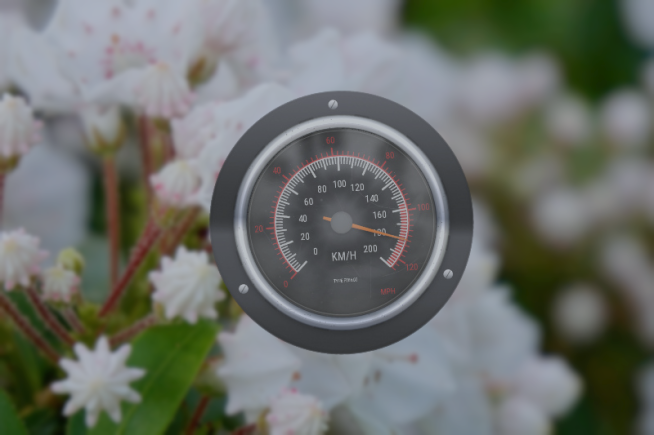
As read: value=180 unit=km/h
